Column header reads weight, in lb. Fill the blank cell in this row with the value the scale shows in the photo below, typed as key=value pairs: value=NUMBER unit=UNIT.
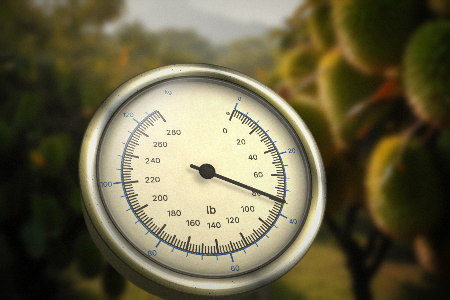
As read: value=80 unit=lb
